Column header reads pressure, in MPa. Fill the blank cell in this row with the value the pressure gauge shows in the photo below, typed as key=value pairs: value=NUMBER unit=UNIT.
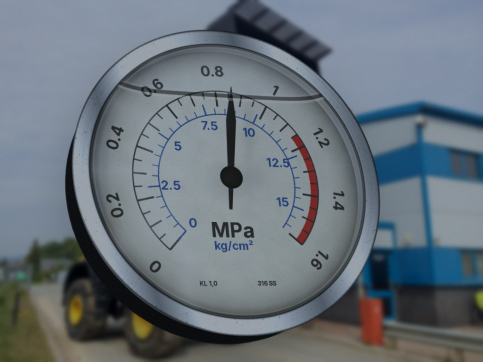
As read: value=0.85 unit=MPa
